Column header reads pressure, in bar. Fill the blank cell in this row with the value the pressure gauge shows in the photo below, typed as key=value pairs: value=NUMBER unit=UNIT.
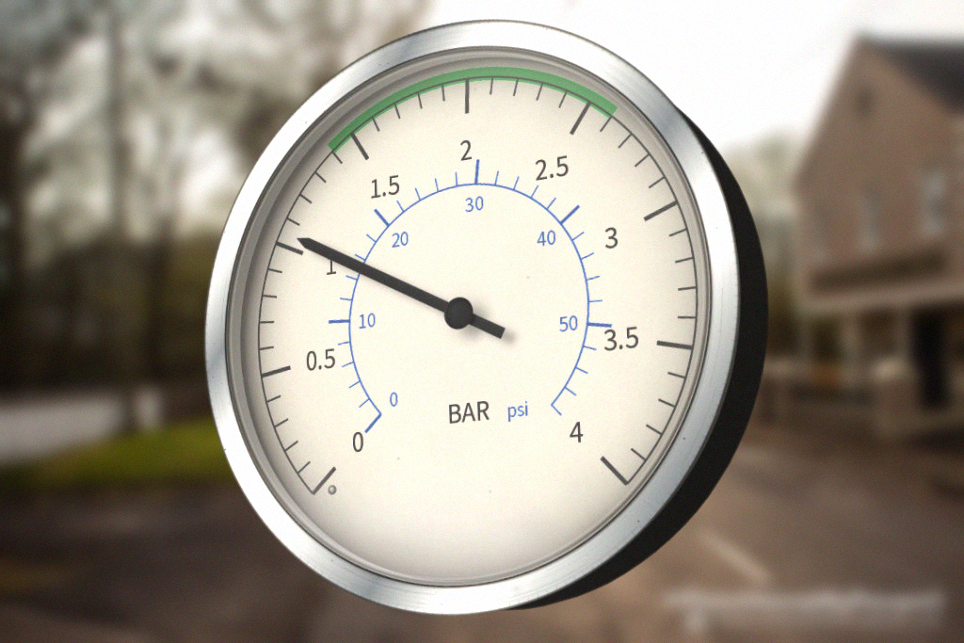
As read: value=1.05 unit=bar
